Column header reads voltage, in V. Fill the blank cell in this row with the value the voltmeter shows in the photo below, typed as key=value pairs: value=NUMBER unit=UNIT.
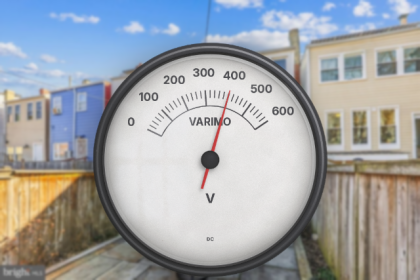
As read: value=400 unit=V
